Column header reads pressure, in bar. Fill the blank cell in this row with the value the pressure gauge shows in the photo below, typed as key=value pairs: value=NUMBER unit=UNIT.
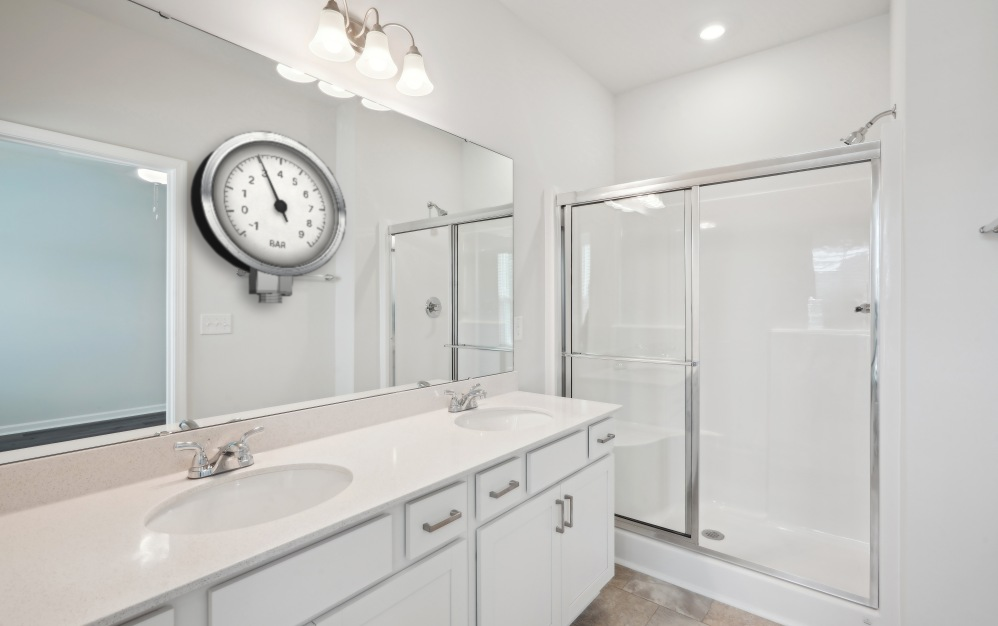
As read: value=3 unit=bar
